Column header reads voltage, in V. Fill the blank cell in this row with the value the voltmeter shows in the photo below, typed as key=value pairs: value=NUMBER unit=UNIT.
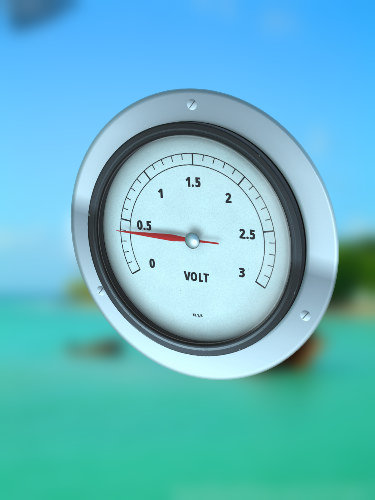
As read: value=0.4 unit=V
